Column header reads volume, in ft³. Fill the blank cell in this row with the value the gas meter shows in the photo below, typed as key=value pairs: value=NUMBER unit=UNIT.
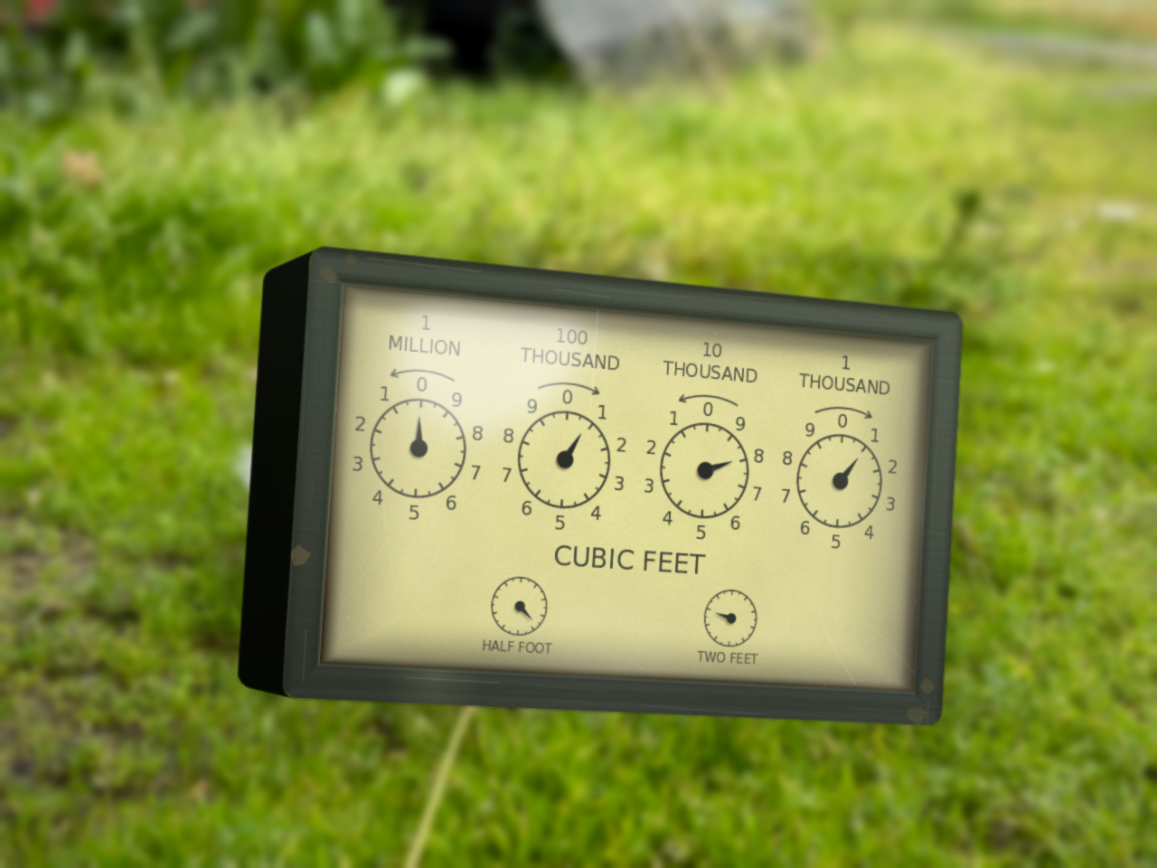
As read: value=8100 unit=ft³
